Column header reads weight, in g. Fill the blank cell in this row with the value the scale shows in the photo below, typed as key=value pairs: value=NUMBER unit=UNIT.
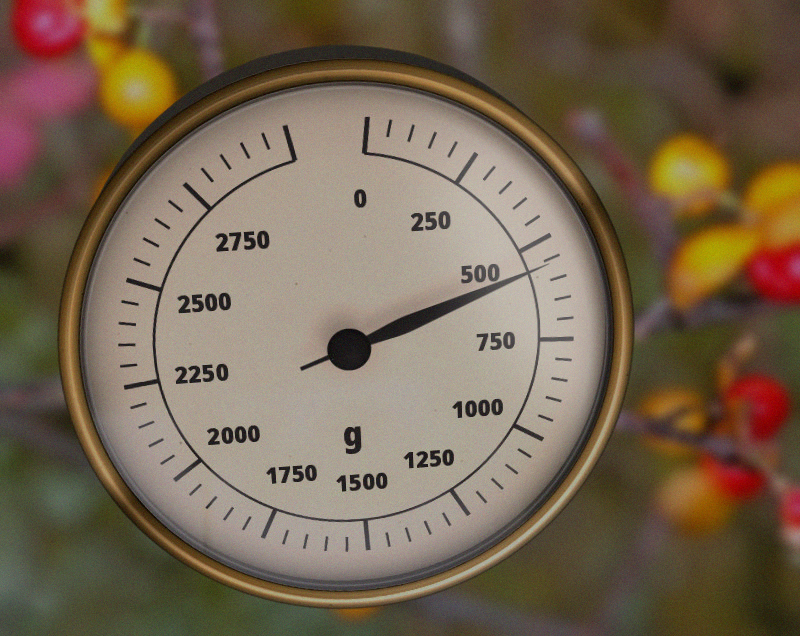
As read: value=550 unit=g
